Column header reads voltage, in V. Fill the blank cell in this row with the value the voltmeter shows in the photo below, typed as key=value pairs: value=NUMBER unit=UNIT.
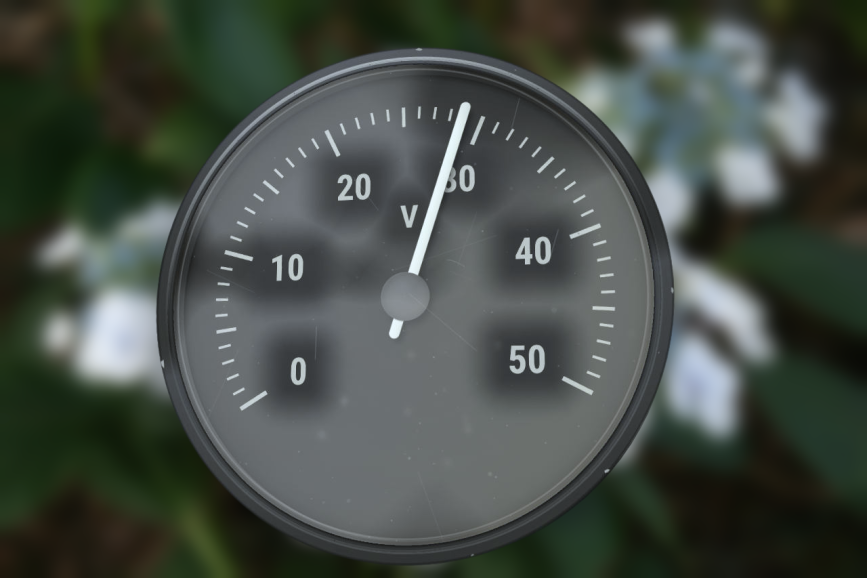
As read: value=29 unit=V
